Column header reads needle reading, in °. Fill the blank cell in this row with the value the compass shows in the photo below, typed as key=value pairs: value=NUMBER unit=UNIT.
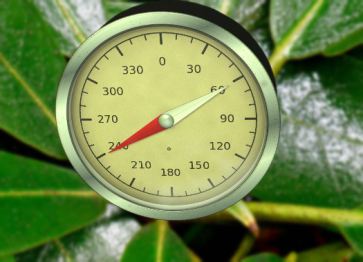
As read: value=240 unit=°
